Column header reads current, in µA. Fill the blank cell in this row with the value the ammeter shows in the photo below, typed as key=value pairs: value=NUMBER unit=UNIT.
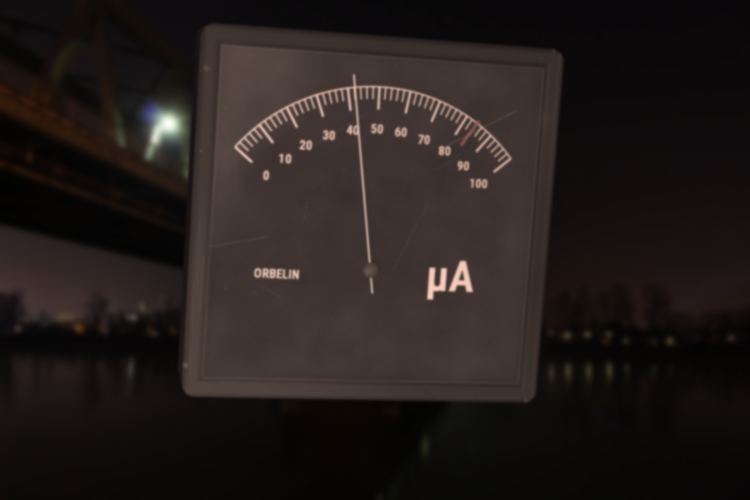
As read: value=42 unit=µA
